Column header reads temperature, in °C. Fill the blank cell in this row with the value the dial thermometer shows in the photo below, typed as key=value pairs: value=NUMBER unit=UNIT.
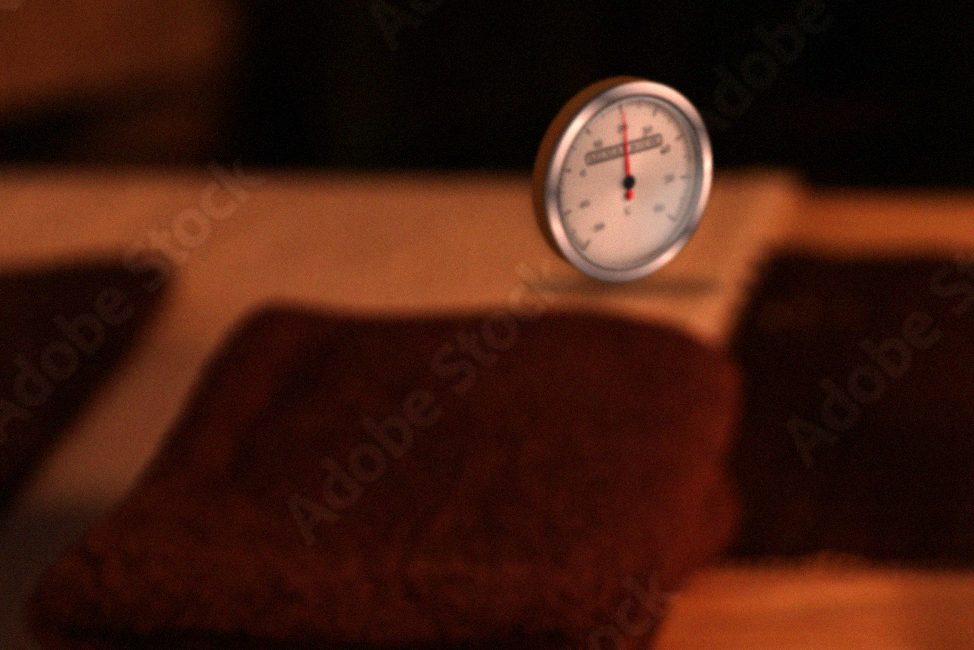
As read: value=20 unit=°C
